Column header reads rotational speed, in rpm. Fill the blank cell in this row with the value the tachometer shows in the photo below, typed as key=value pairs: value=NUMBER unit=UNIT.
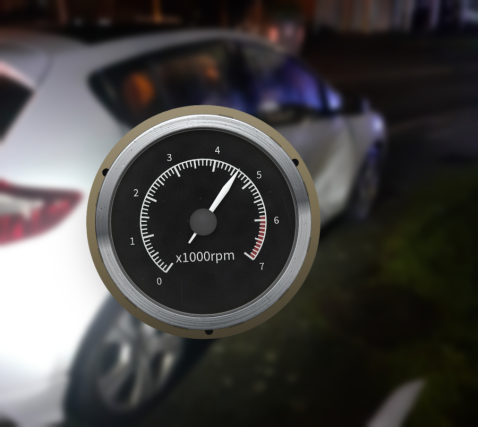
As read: value=4600 unit=rpm
